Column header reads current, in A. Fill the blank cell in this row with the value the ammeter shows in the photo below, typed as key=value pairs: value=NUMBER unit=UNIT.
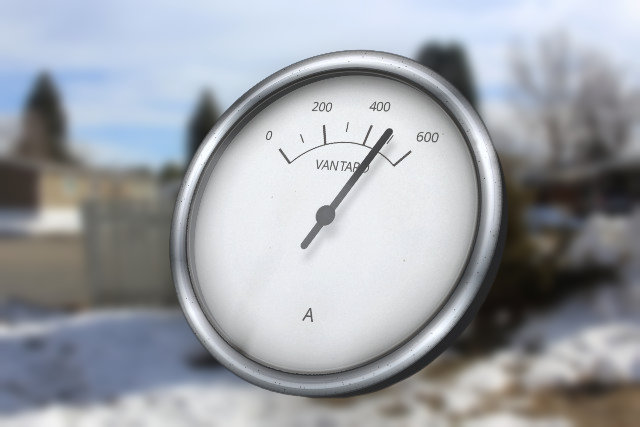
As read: value=500 unit=A
